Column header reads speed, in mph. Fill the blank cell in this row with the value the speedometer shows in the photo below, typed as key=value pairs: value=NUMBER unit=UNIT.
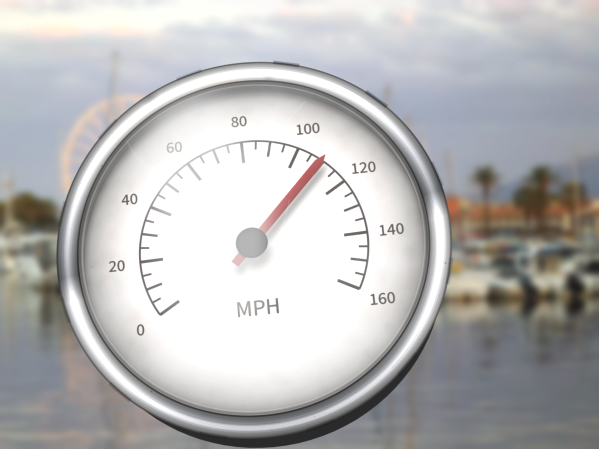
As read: value=110 unit=mph
